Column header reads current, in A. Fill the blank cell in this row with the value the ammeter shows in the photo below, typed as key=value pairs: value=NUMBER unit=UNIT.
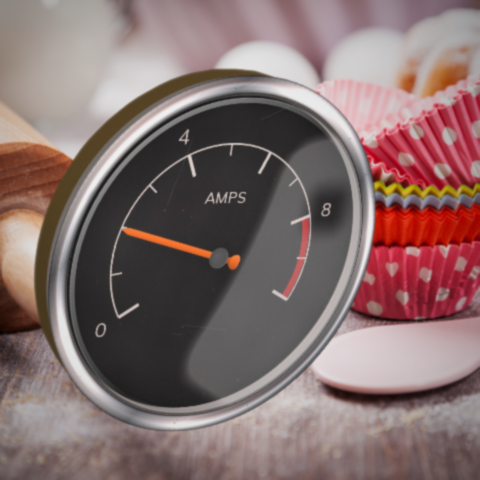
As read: value=2 unit=A
